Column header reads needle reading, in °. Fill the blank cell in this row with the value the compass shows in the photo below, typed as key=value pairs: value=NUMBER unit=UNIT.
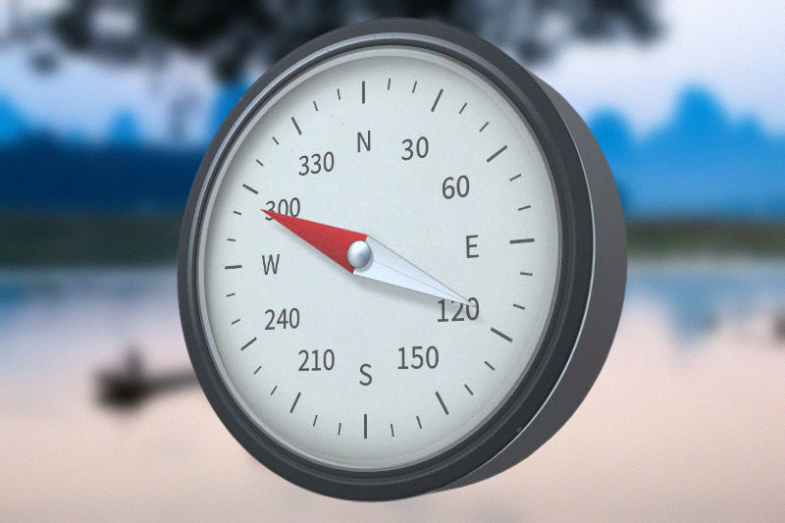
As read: value=295 unit=°
